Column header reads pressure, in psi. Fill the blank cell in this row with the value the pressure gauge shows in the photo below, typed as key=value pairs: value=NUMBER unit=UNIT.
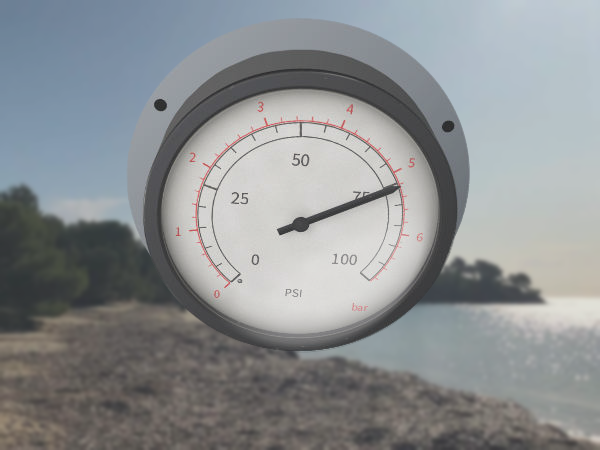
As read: value=75 unit=psi
